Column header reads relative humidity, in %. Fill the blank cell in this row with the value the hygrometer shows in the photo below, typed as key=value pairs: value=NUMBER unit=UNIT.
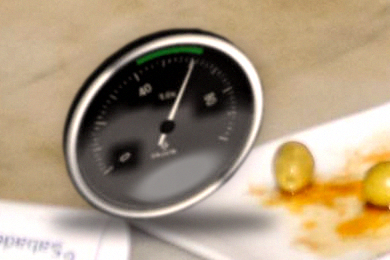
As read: value=60 unit=%
